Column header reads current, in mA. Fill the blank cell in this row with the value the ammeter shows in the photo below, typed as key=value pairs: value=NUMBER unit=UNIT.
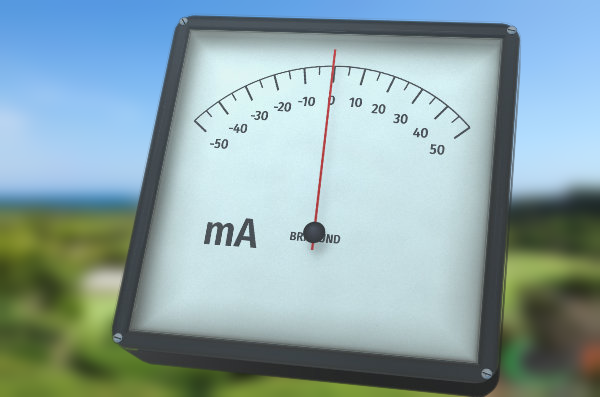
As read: value=0 unit=mA
